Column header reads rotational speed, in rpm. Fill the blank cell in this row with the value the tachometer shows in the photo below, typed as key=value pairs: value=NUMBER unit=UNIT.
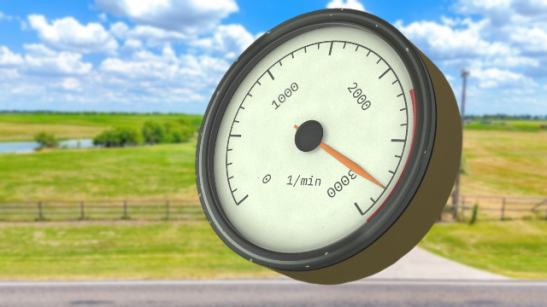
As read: value=2800 unit=rpm
